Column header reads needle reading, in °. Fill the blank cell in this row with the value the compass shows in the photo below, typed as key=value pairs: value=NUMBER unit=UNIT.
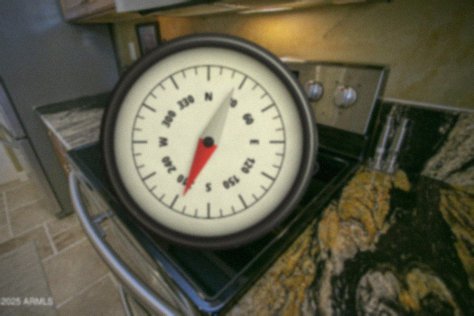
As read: value=205 unit=°
